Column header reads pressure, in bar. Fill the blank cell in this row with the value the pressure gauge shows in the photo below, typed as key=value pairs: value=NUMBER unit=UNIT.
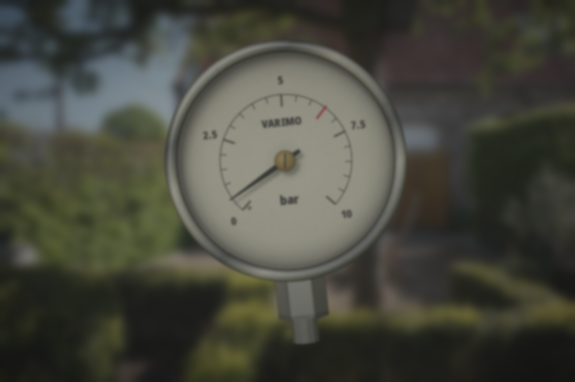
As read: value=0.5 unit=bar
